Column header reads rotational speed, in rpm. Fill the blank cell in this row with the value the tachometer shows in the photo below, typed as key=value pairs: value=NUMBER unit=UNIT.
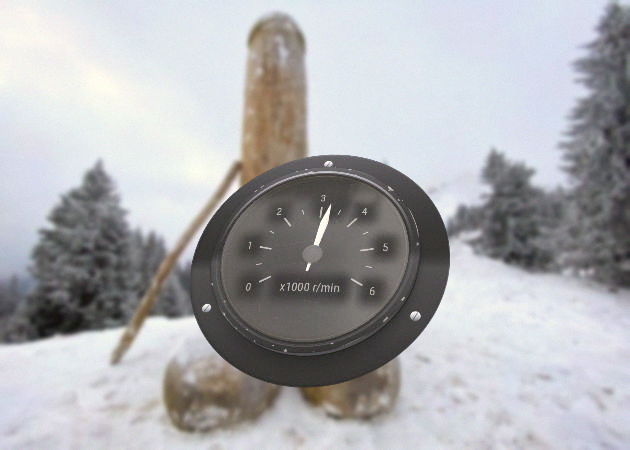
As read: value=3250 unit=rpm
